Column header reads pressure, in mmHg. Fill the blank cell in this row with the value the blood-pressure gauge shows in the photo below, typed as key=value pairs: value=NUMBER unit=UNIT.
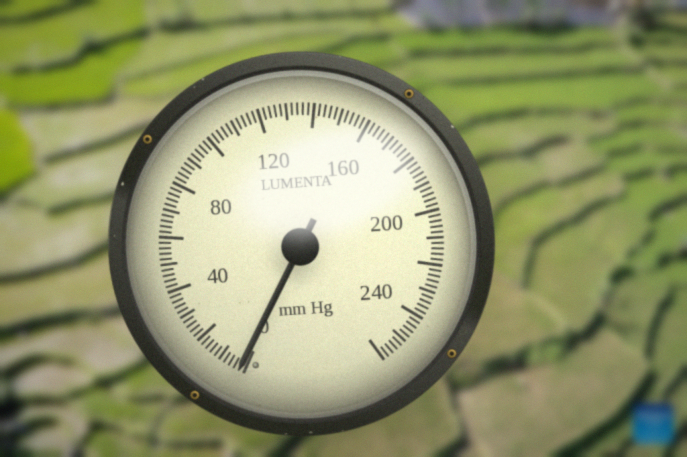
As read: value=2 unit=mmHg
